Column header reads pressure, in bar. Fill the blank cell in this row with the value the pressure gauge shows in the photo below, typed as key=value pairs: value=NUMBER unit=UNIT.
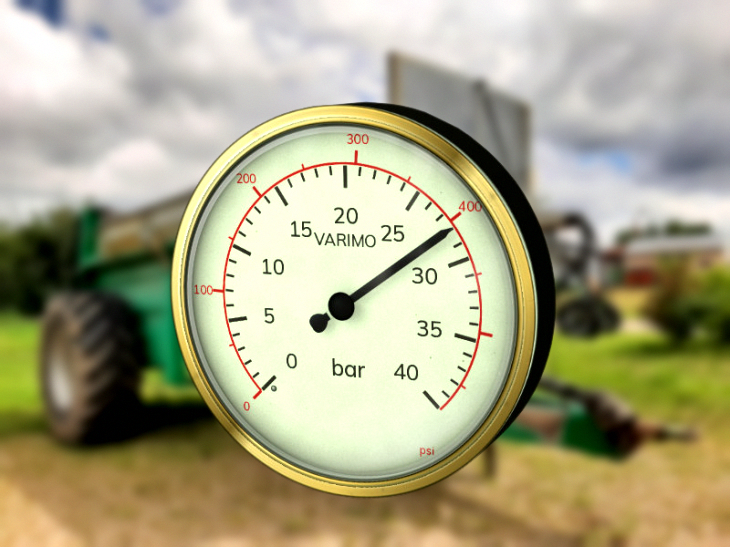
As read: value=28 unit=bar
